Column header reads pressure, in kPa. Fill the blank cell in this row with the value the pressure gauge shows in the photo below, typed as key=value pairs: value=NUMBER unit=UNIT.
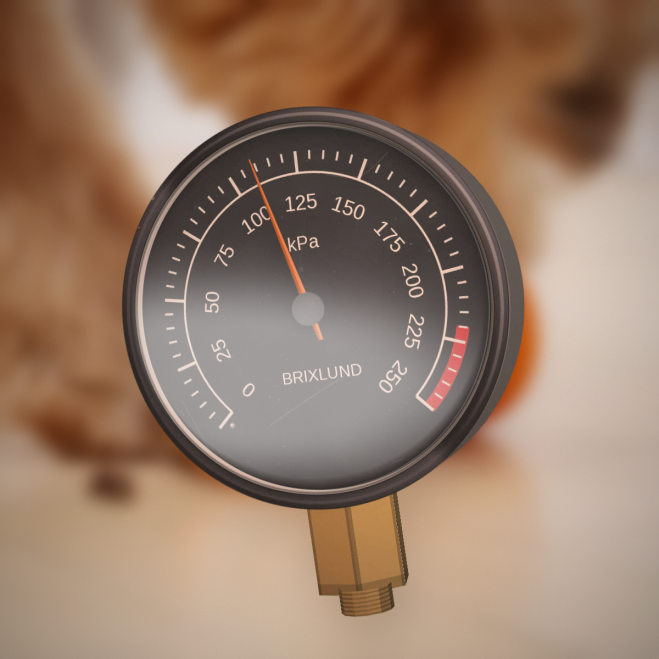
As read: value=110 unit=kPa
